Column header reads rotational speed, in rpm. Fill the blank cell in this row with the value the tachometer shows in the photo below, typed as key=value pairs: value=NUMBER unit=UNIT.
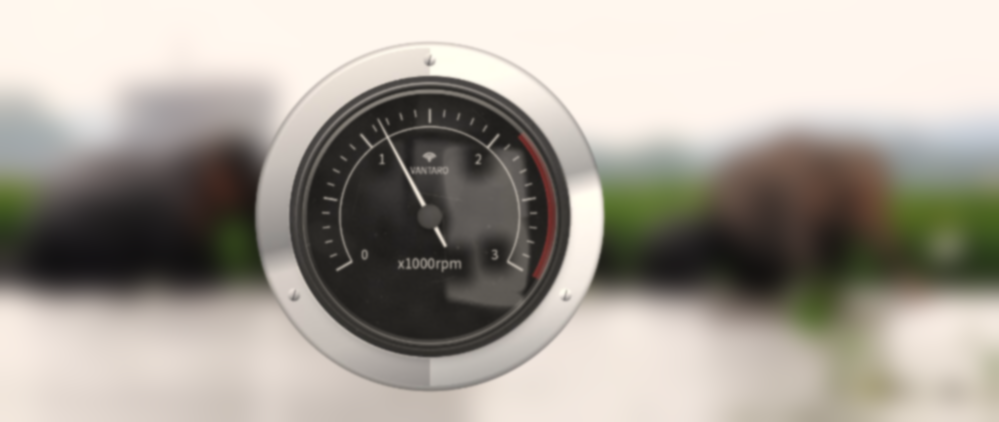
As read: value=1150 unit=rpm
